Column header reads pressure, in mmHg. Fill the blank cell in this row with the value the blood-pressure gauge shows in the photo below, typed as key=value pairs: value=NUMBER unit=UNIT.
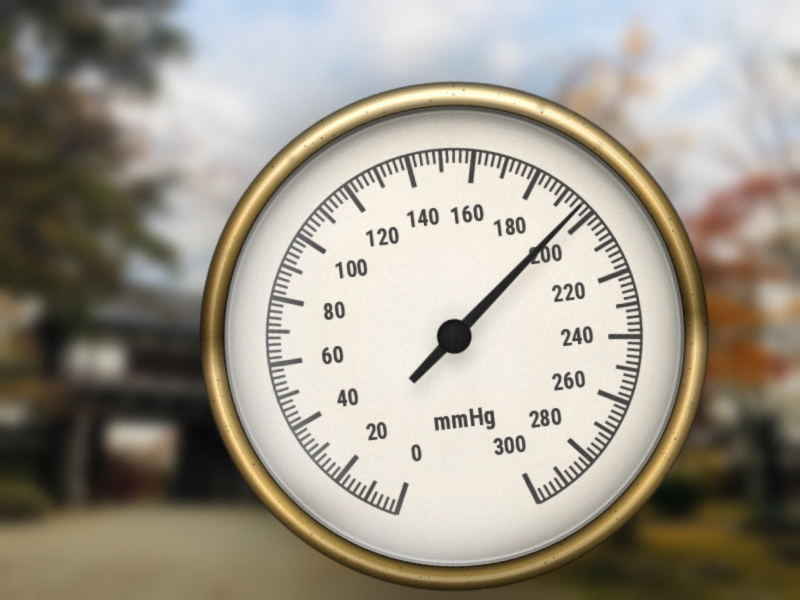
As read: value=196 unit=mmHg
